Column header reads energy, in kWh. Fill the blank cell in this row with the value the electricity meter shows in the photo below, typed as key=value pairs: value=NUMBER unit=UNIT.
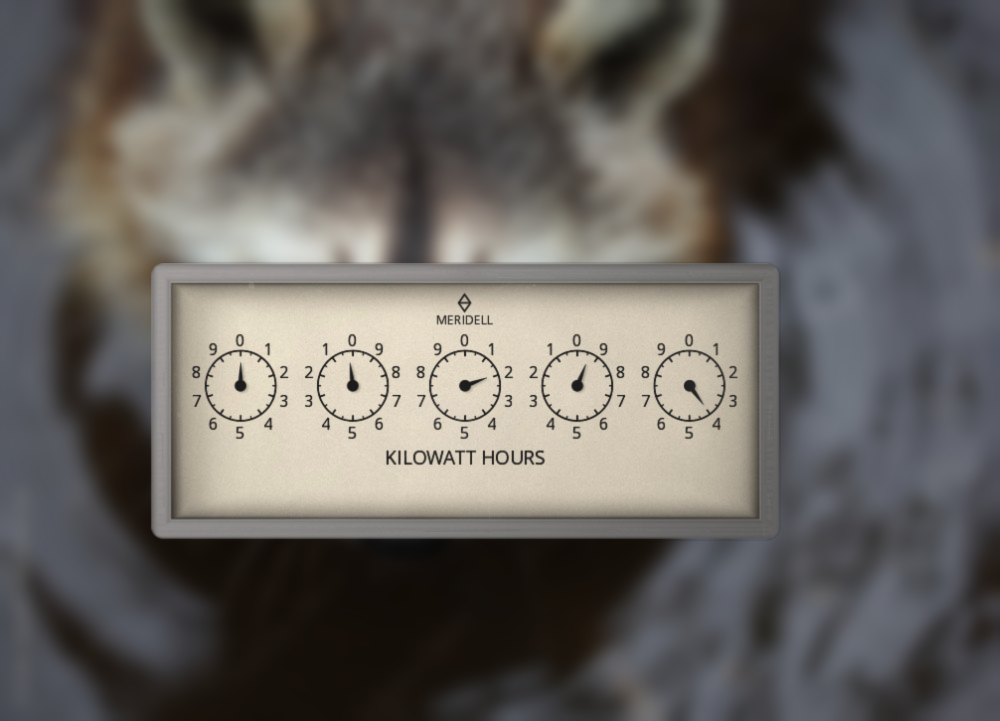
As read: value=194 unit=kWh
